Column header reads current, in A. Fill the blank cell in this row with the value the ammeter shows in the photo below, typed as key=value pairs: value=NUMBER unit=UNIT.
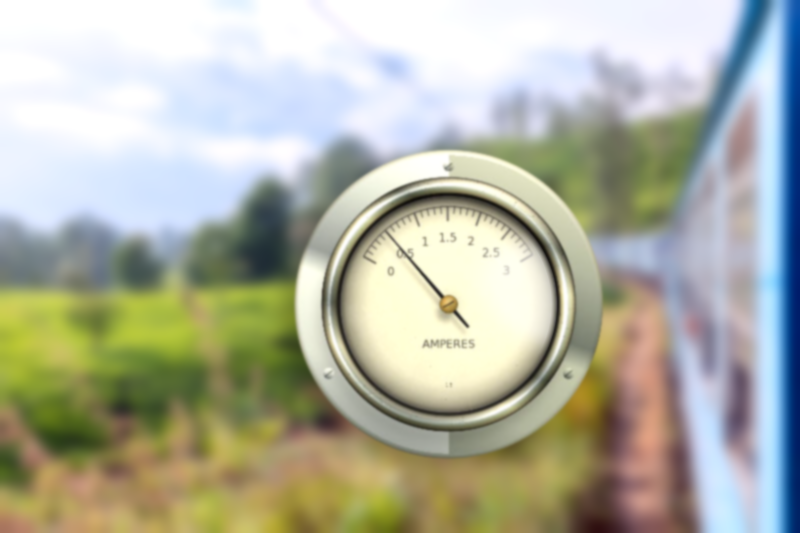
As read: value=0.5 unit=A
